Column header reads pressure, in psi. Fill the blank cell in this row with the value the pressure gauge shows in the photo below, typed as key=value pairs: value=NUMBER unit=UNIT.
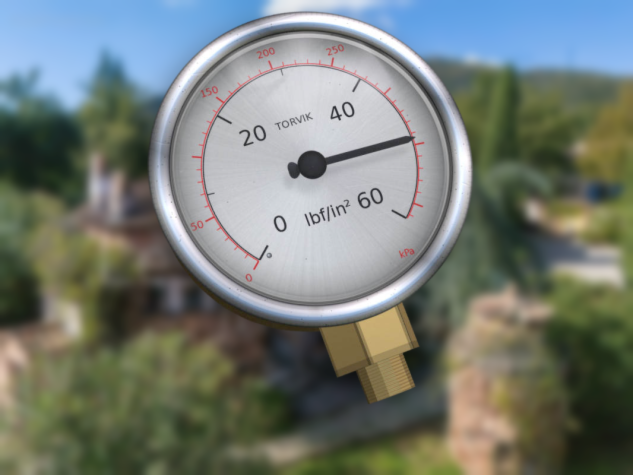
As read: value=50 unit=psi
